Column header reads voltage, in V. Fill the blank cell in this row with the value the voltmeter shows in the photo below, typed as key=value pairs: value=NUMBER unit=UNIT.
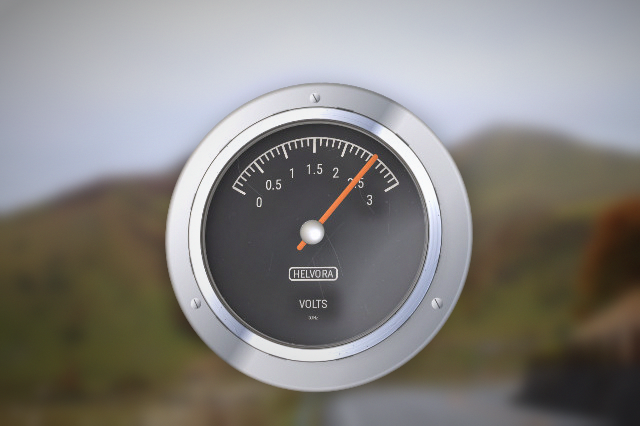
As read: value=2.5 unit=V
